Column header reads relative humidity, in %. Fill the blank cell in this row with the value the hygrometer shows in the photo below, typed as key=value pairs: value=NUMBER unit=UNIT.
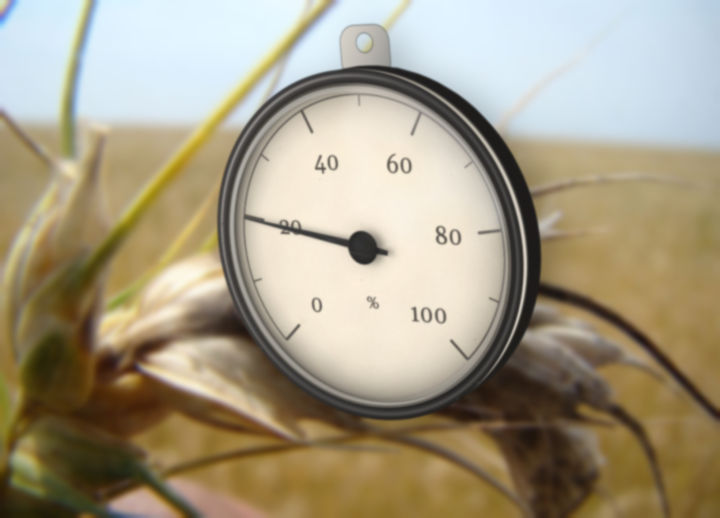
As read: value=20 unit=%
